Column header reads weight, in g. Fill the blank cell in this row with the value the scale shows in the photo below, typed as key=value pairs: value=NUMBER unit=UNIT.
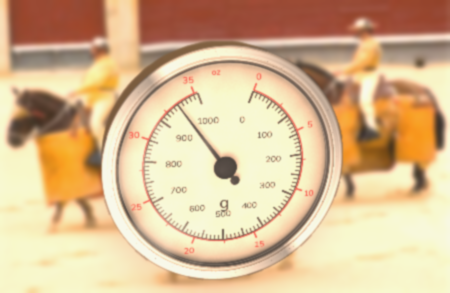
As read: value=950 unit=g
